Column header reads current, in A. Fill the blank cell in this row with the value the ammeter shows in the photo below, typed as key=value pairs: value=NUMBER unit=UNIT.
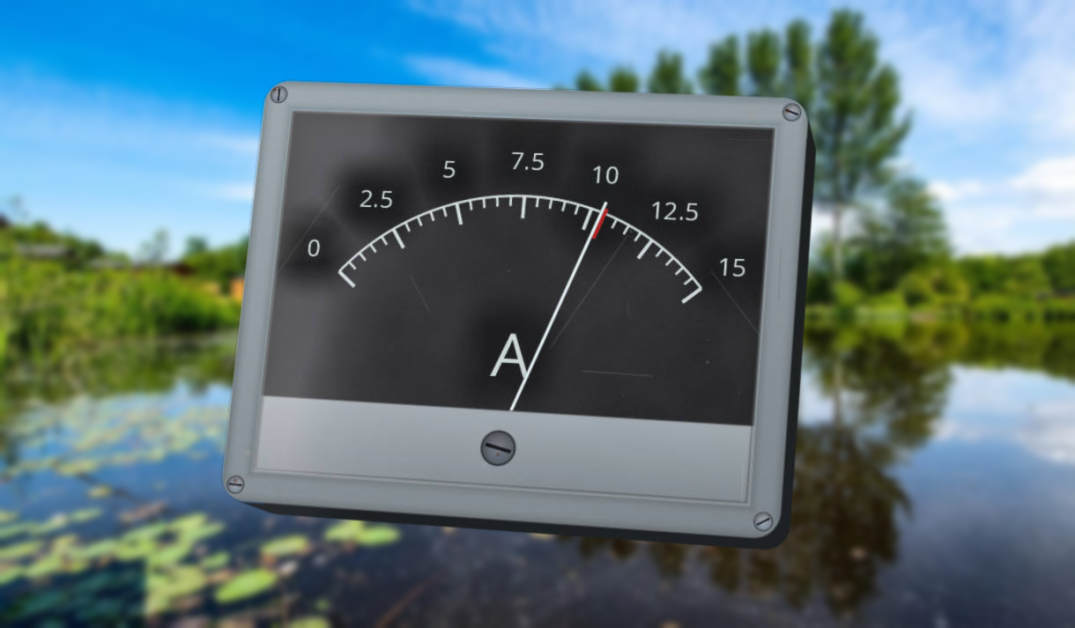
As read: value=10.5 unit=A
